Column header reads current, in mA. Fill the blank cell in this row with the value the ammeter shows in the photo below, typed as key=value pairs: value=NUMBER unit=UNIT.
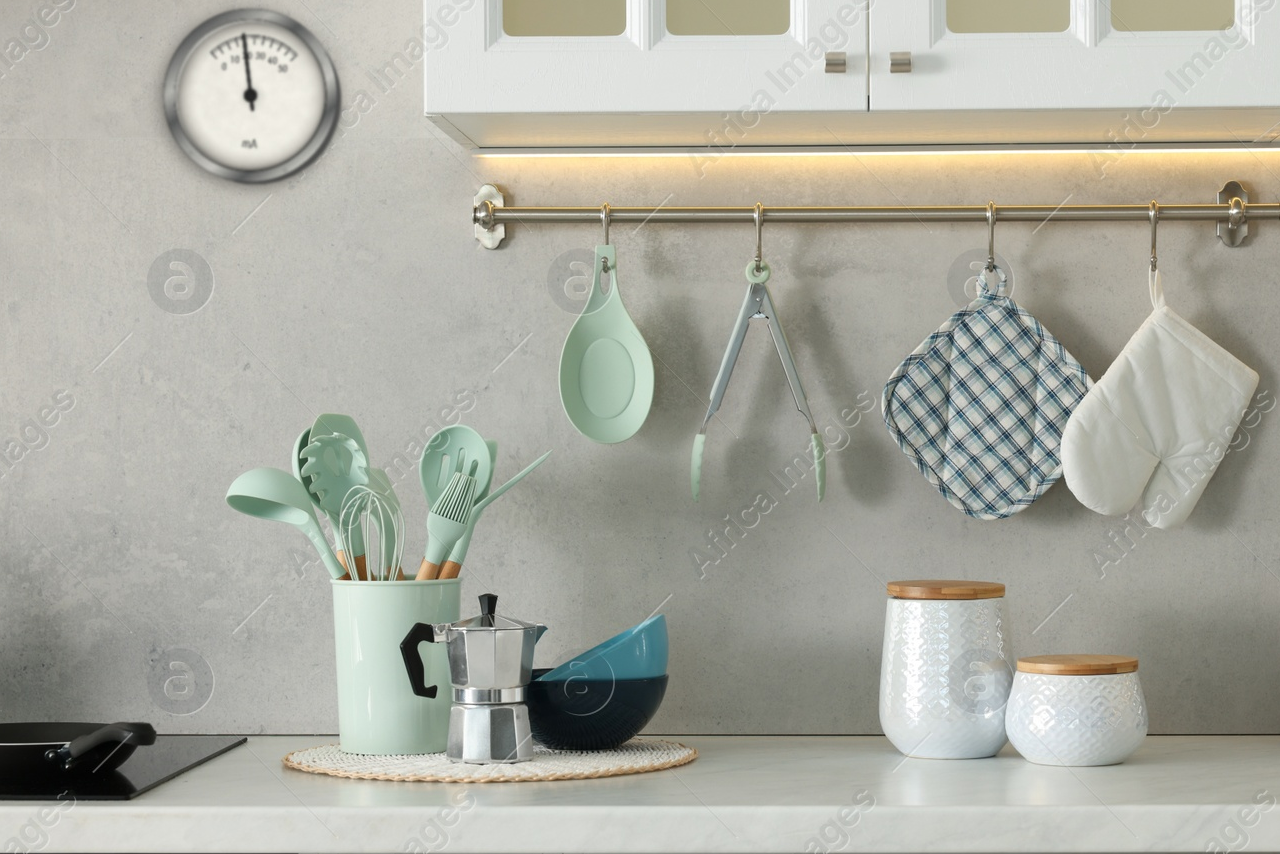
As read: value=20 unit=mA
